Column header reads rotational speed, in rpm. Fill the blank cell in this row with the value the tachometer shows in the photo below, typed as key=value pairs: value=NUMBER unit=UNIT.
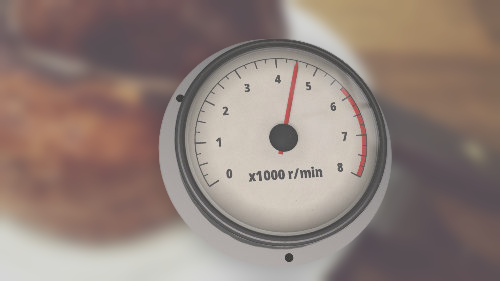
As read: value=4500 unit=rpm
